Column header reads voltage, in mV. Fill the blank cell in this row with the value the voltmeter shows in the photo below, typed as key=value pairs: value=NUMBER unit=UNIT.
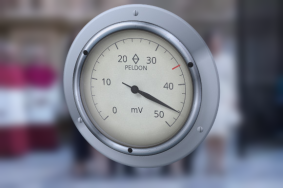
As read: value=46 unit=mV
